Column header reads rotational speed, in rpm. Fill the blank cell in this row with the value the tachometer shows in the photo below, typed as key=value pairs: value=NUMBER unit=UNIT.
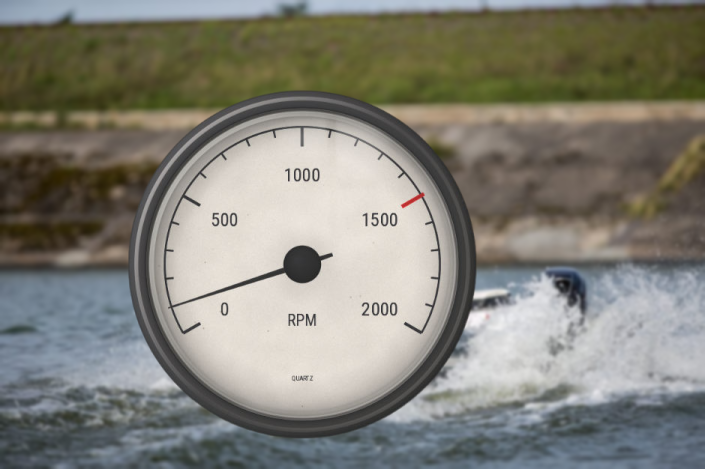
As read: value=100 unit=rpm
